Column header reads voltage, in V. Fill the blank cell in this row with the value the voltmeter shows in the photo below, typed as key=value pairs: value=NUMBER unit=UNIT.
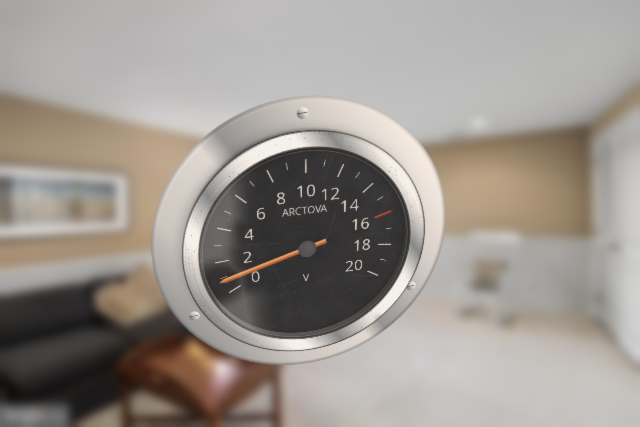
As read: value=1 unit=V
